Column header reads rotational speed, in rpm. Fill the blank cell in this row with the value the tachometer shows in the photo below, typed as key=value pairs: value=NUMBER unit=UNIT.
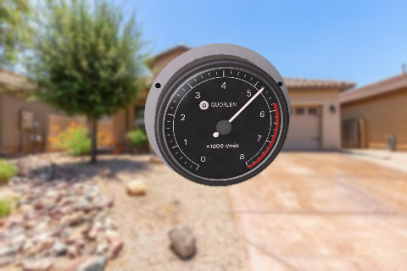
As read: value=5200 unit=rpm
